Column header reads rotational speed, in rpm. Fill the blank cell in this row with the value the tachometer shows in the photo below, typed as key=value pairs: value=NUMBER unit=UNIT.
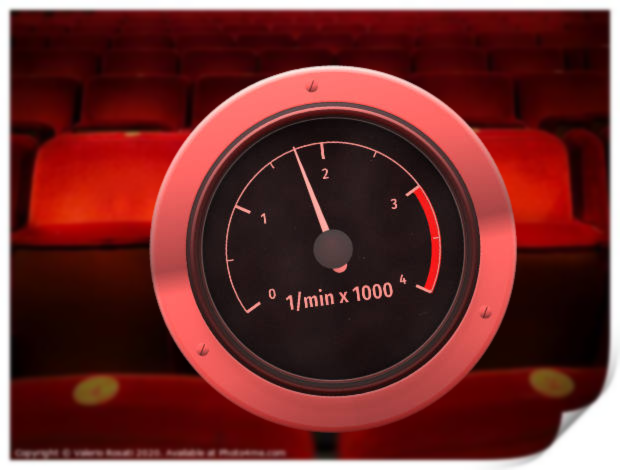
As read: value=1750 unit=rpm
